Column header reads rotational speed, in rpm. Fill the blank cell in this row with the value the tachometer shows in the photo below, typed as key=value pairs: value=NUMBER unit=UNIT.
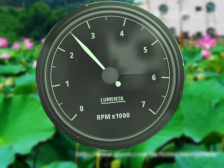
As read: value=2500 unit=rpm
